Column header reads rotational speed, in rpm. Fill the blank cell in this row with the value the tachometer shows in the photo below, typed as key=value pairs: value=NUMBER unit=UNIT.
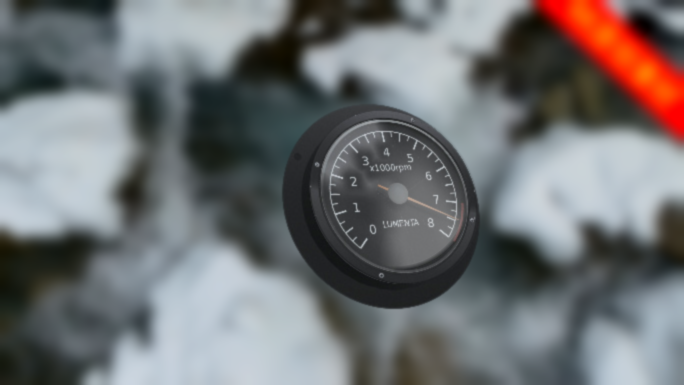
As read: value=7500 unit=rpm
